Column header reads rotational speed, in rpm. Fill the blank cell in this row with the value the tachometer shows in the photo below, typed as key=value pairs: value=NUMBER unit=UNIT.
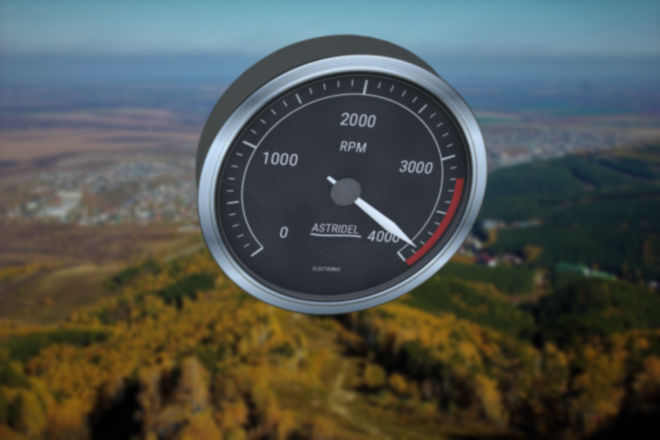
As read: value=3850 unit=rpm
